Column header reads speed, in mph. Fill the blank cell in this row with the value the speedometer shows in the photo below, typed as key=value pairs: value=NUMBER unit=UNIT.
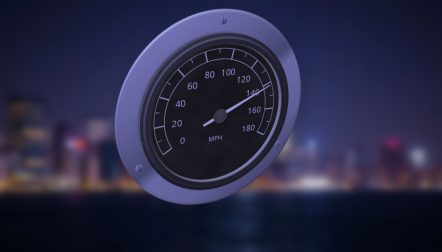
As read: value=140 unit=mph
